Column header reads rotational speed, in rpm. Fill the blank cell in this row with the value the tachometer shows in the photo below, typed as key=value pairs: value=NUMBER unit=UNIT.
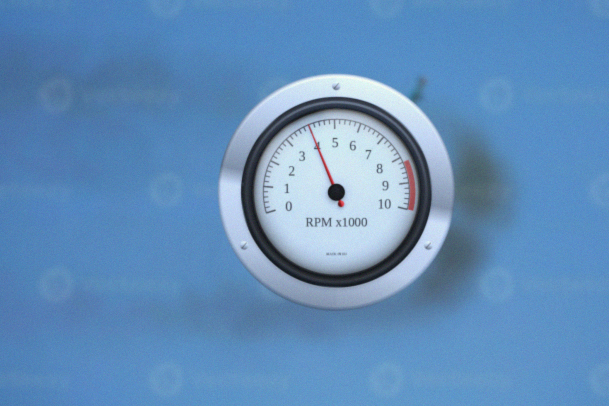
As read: value=4000 unit=rpm
